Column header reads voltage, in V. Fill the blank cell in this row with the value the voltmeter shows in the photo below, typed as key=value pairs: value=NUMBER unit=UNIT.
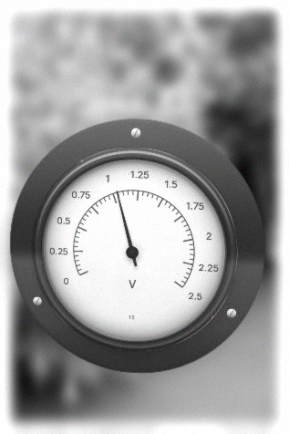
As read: value=1.05 unit=V
